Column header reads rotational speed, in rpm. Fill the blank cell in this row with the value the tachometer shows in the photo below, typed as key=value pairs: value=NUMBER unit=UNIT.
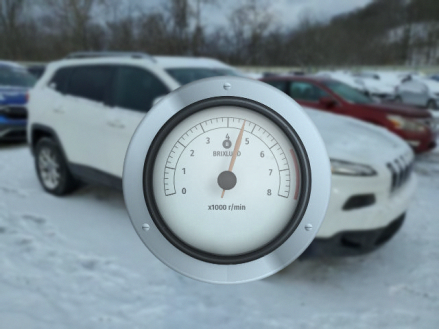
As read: value=4600 unit=rpm
